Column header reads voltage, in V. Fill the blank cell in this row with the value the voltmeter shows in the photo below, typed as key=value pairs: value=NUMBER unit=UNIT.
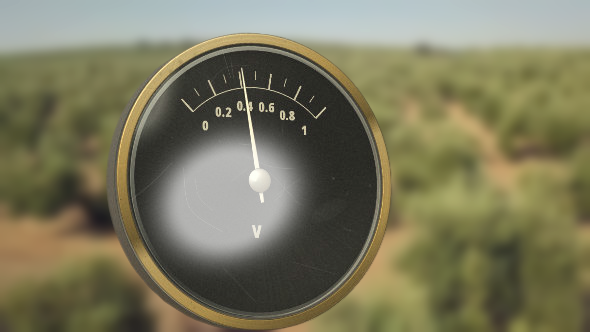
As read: value=0.4 unit=V
